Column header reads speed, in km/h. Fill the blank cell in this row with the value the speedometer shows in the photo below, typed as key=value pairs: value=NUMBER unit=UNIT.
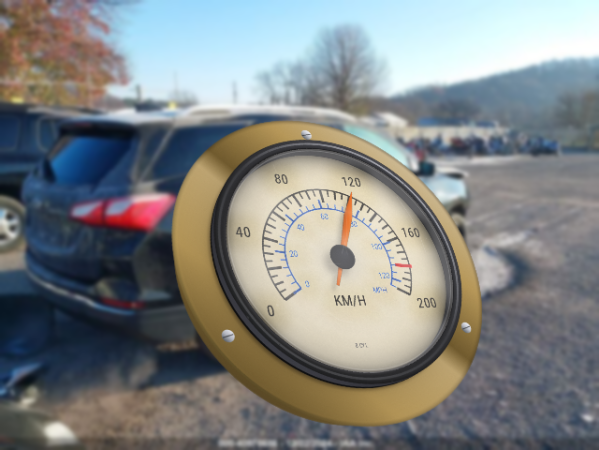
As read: value=120 unit=km/h
